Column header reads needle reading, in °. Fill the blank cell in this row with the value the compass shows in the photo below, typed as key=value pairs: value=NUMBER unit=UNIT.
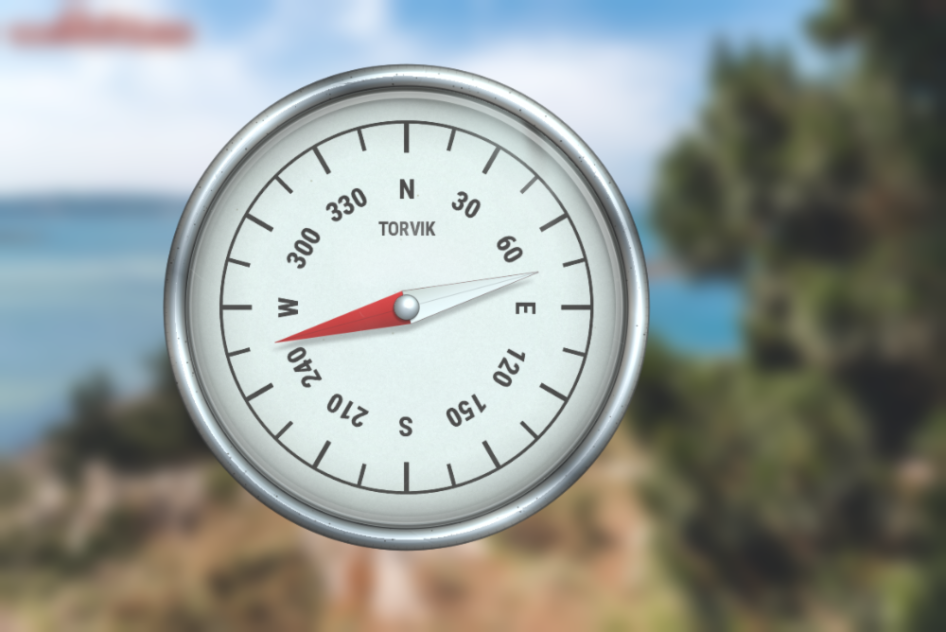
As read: value=255 unit=°
